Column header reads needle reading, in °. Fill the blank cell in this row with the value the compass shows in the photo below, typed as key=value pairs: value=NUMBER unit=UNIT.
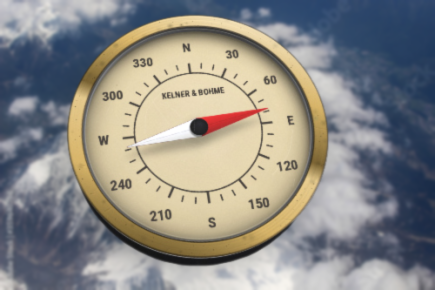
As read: value=80 unit=°
